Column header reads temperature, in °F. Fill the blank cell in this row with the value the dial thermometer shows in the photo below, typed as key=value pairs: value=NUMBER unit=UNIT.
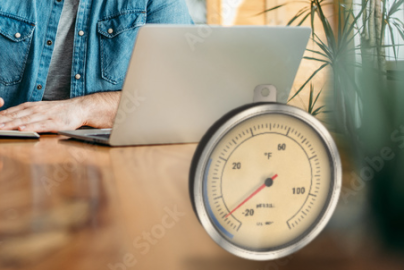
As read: value=-10 unit=°F
